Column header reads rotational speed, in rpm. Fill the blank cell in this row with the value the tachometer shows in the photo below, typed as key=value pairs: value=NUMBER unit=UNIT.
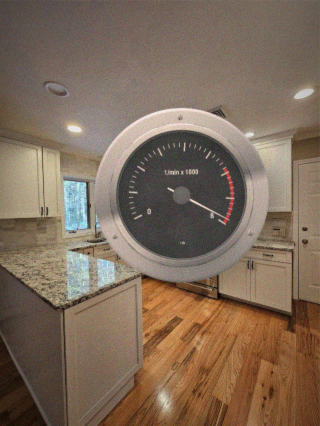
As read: value=7800 unit=rpm
